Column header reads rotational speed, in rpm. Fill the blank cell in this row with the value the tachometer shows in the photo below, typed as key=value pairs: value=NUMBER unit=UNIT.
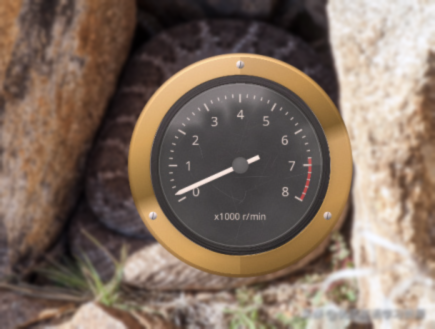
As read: value=200 unit=rpm
